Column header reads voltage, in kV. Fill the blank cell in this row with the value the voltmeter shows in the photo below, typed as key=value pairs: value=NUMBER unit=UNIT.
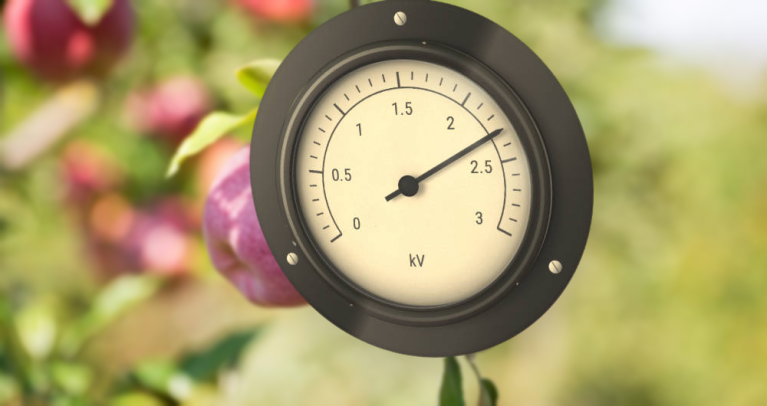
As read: value=2.3 unit=kV
